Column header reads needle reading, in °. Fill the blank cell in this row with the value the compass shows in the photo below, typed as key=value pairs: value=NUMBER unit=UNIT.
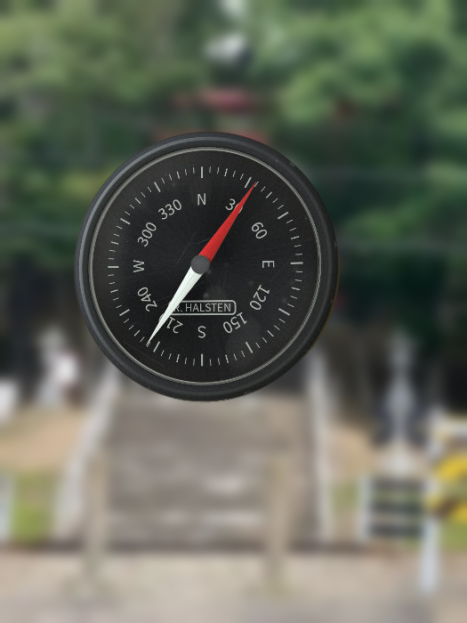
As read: value=35 unit=°
